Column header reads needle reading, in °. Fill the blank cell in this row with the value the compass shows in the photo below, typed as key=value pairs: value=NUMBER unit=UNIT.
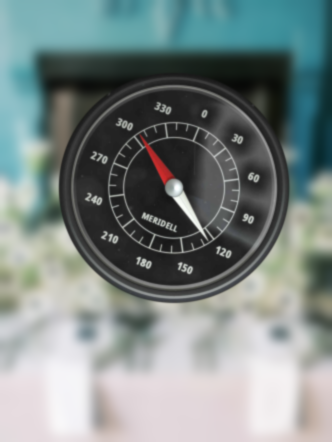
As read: value=305 unit=°
